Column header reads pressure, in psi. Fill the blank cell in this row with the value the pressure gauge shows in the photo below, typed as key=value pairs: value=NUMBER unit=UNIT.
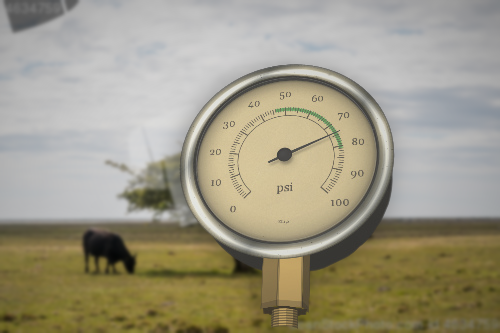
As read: value=75 unit=psi
